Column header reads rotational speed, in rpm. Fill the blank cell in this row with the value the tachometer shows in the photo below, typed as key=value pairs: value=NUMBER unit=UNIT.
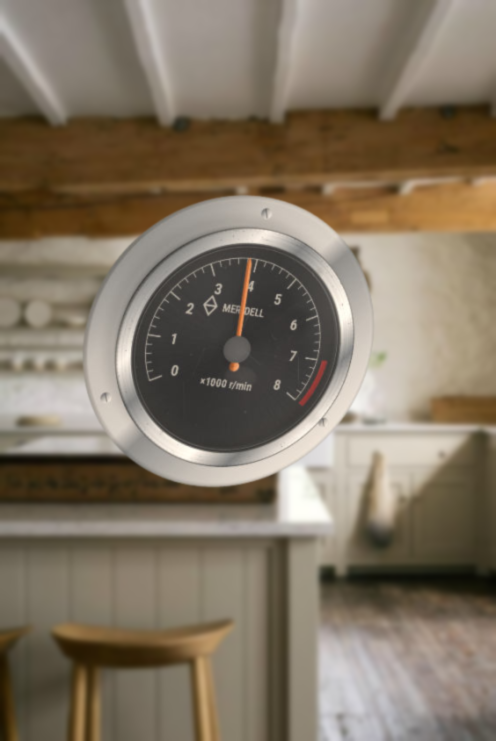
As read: value=3800 unit=rpm
